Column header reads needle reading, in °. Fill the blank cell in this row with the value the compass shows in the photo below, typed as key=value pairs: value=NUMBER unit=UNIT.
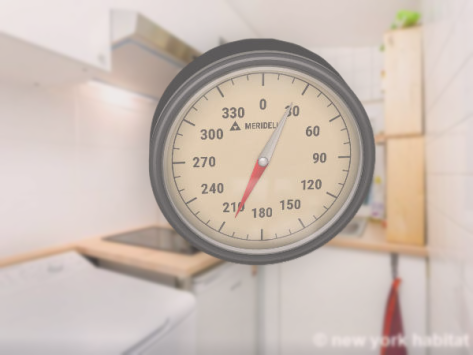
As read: value=205 unit=°
